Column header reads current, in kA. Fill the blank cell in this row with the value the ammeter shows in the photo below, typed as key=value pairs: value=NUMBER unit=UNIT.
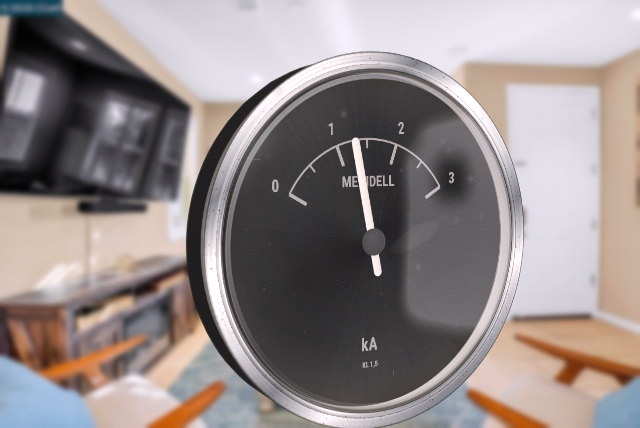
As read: value=1.25 unit=kA
